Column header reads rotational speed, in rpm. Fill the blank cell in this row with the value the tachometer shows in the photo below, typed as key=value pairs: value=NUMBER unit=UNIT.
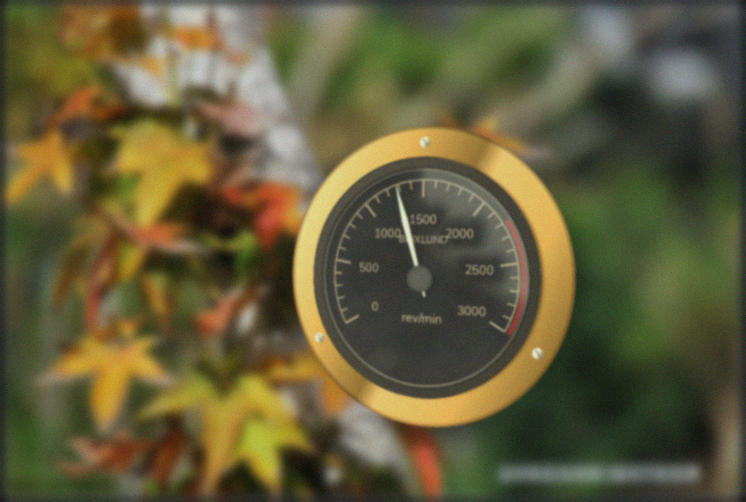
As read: value=1300 unit=rpm
